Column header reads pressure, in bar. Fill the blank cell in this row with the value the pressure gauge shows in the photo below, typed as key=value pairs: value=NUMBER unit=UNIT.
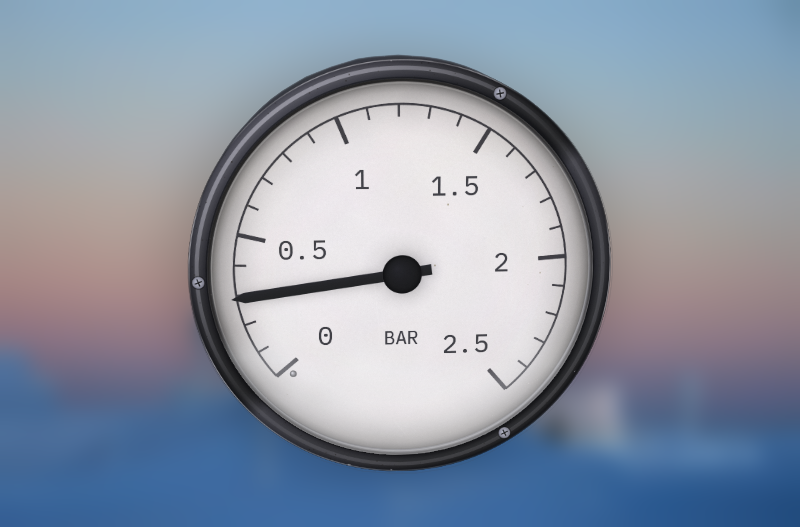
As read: value=0.3 unit=bar
